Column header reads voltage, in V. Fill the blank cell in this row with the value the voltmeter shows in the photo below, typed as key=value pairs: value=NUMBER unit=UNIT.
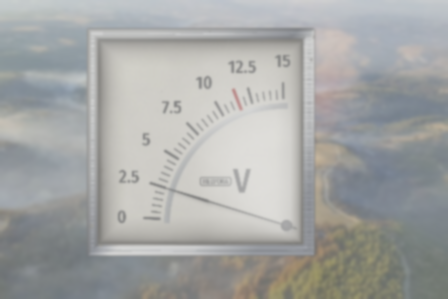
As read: value=2.5 unit=V
